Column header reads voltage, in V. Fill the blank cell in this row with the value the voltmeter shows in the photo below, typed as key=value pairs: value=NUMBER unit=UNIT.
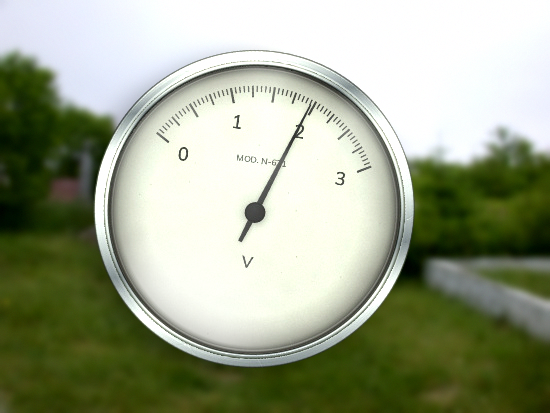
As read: value=1.95 unit=V
